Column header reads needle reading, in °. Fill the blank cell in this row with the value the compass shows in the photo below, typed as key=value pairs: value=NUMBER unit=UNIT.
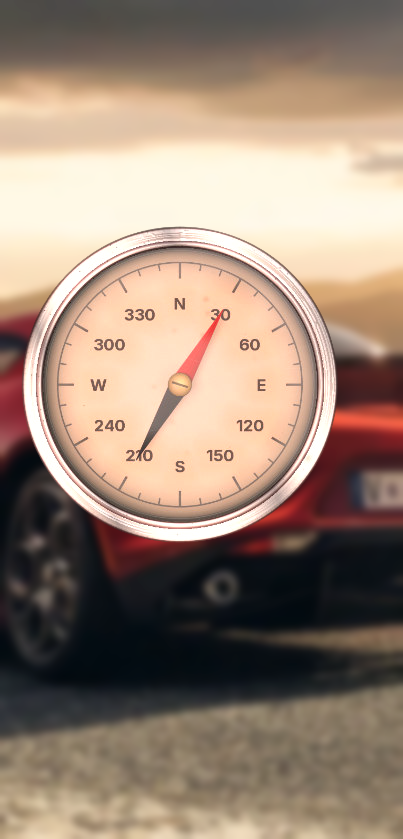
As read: value=30 unit=°
